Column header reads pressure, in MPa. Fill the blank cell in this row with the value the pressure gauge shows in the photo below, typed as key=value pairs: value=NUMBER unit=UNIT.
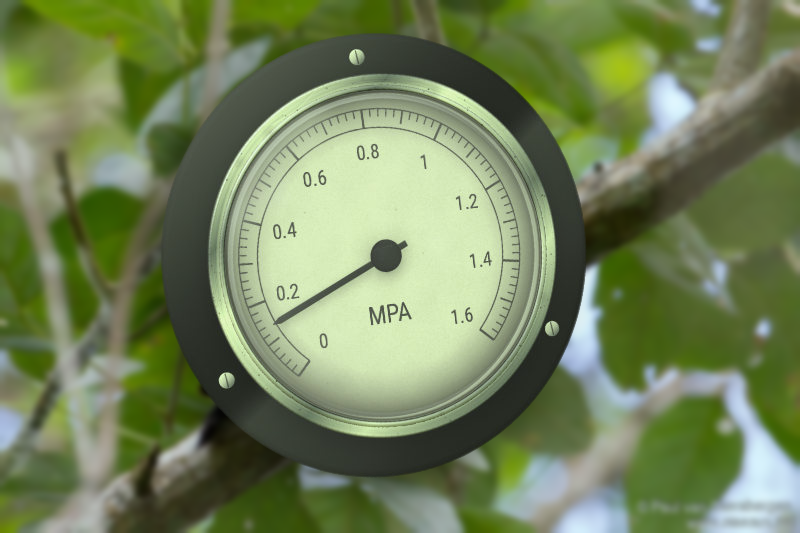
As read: value=0.14 unit=MPa
